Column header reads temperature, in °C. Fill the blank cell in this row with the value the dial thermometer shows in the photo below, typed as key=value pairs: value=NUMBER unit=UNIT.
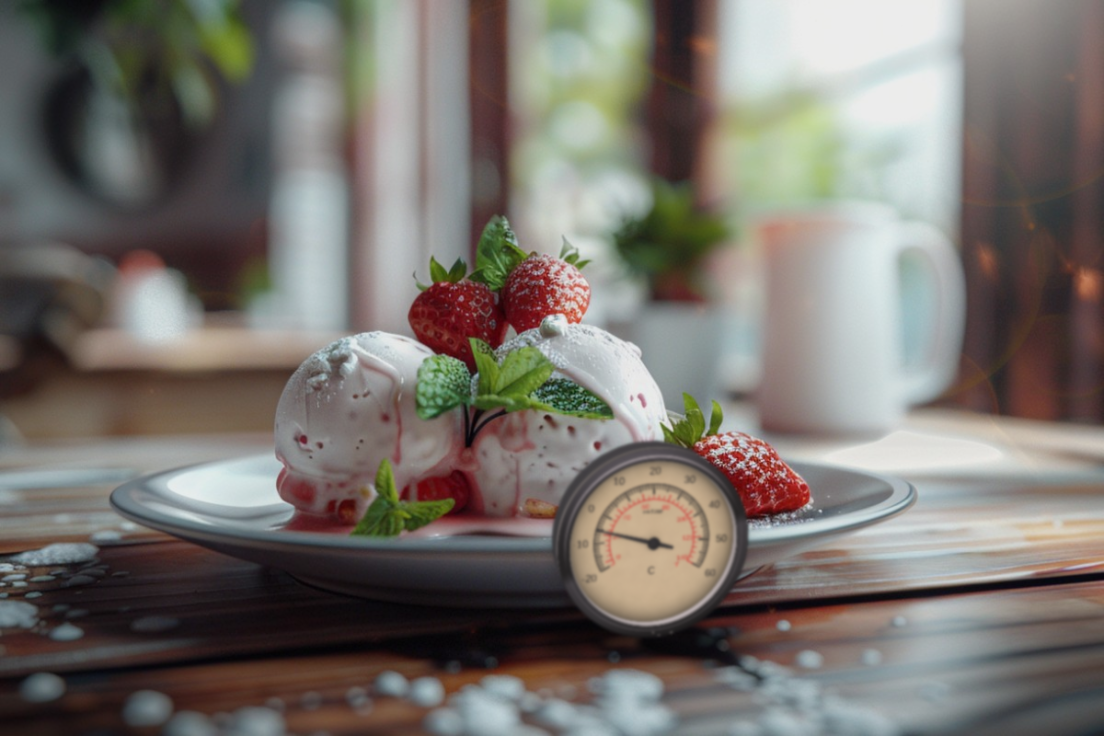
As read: value=-5 unit=°C
